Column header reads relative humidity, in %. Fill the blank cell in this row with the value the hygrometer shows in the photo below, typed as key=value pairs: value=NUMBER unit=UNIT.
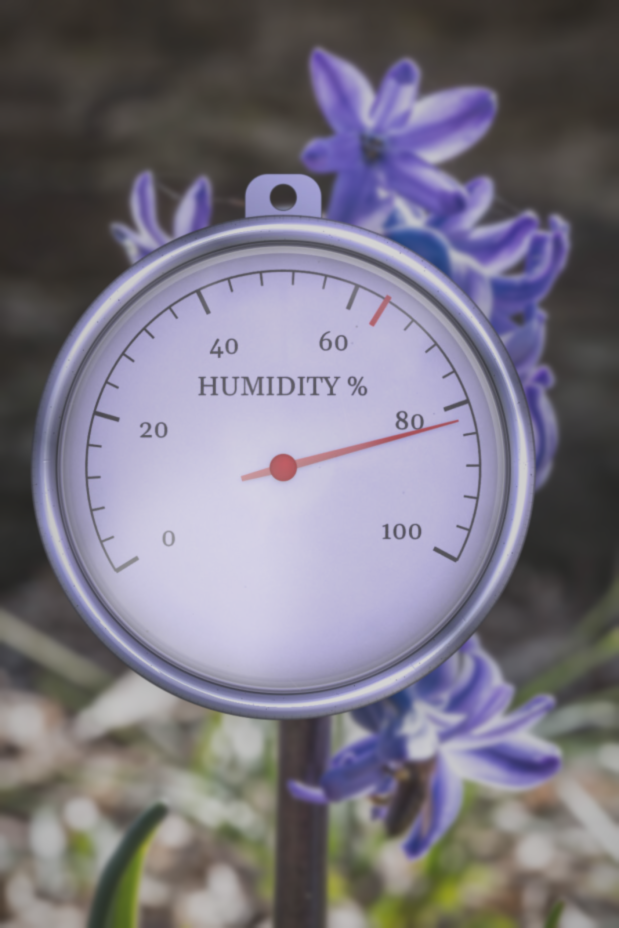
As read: value=82 unit=%
